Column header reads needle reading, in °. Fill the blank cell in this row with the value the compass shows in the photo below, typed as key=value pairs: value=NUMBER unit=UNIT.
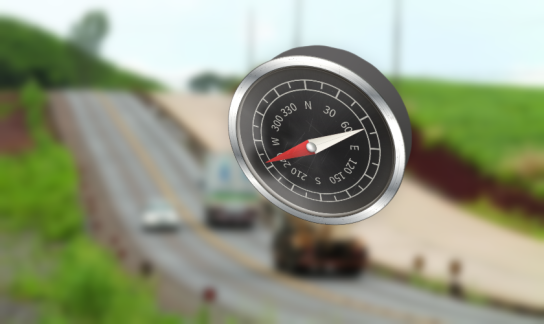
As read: value=247.5 unit=°
